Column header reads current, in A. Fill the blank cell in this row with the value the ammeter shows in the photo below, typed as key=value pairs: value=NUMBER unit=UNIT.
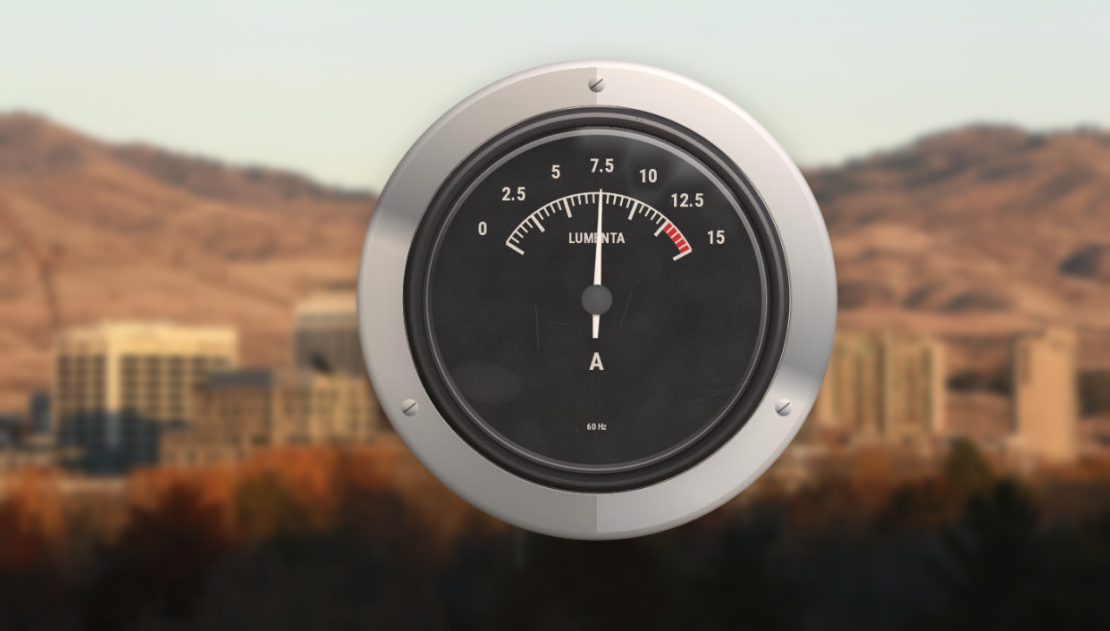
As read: value=7.5 unit=A
